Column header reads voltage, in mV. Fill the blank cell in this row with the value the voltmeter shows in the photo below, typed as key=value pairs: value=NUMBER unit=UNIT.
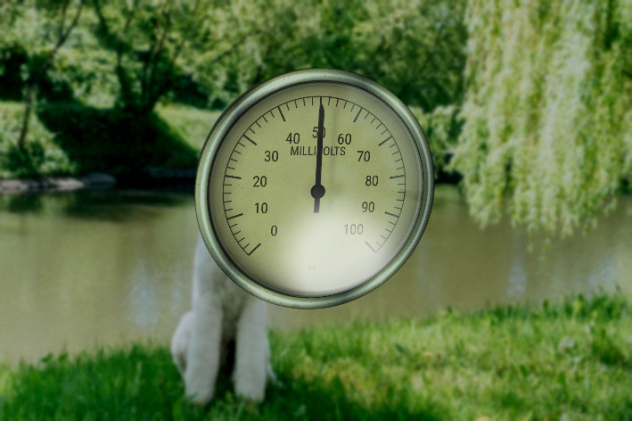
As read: value=50 unit=mV
